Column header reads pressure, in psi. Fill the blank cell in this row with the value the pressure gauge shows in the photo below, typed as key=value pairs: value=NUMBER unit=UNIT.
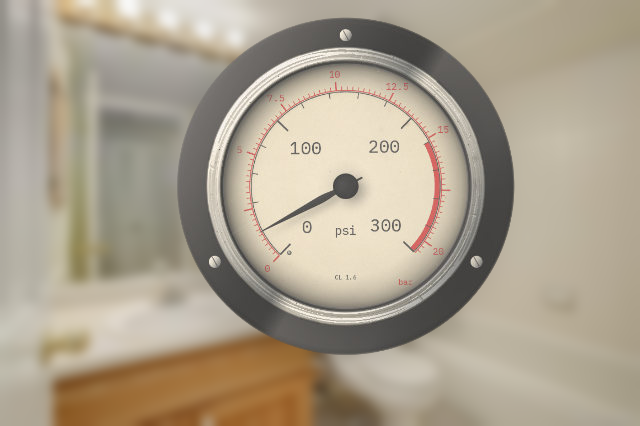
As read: value=20 unit=psi
